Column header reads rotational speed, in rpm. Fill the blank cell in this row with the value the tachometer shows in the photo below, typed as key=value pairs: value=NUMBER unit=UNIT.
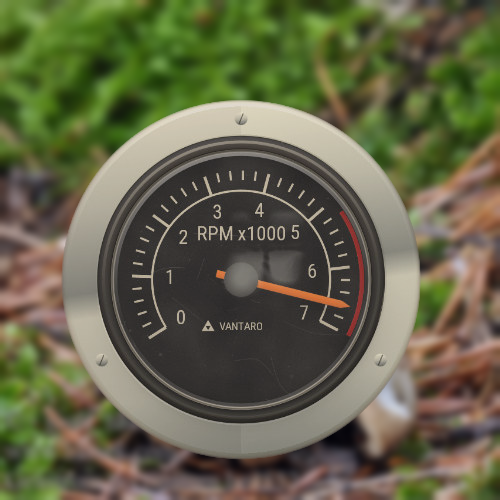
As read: value=6600 unit=rpm
